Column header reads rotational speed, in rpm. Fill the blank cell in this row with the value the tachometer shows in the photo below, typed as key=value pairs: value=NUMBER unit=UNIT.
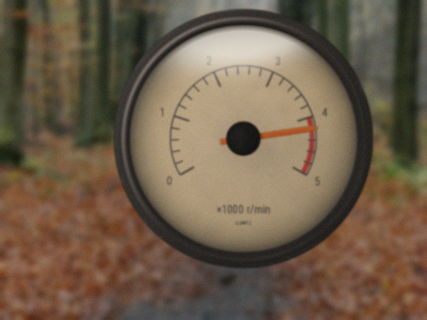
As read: value=4200 unit=rpm
